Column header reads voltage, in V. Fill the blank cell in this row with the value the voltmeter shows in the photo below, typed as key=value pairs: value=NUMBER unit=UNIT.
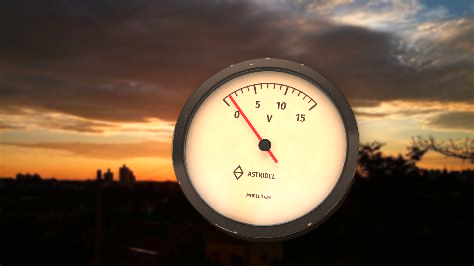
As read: value=1 unit=V
